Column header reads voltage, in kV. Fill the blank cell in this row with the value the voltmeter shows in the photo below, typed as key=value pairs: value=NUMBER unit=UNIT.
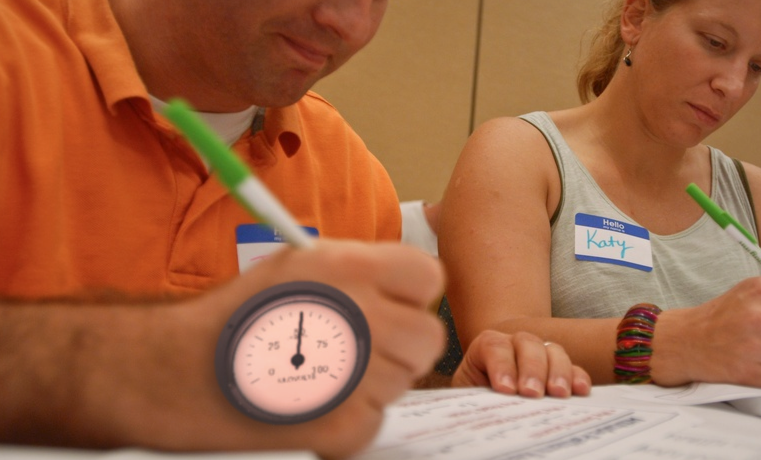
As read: value=50 unit=kV
